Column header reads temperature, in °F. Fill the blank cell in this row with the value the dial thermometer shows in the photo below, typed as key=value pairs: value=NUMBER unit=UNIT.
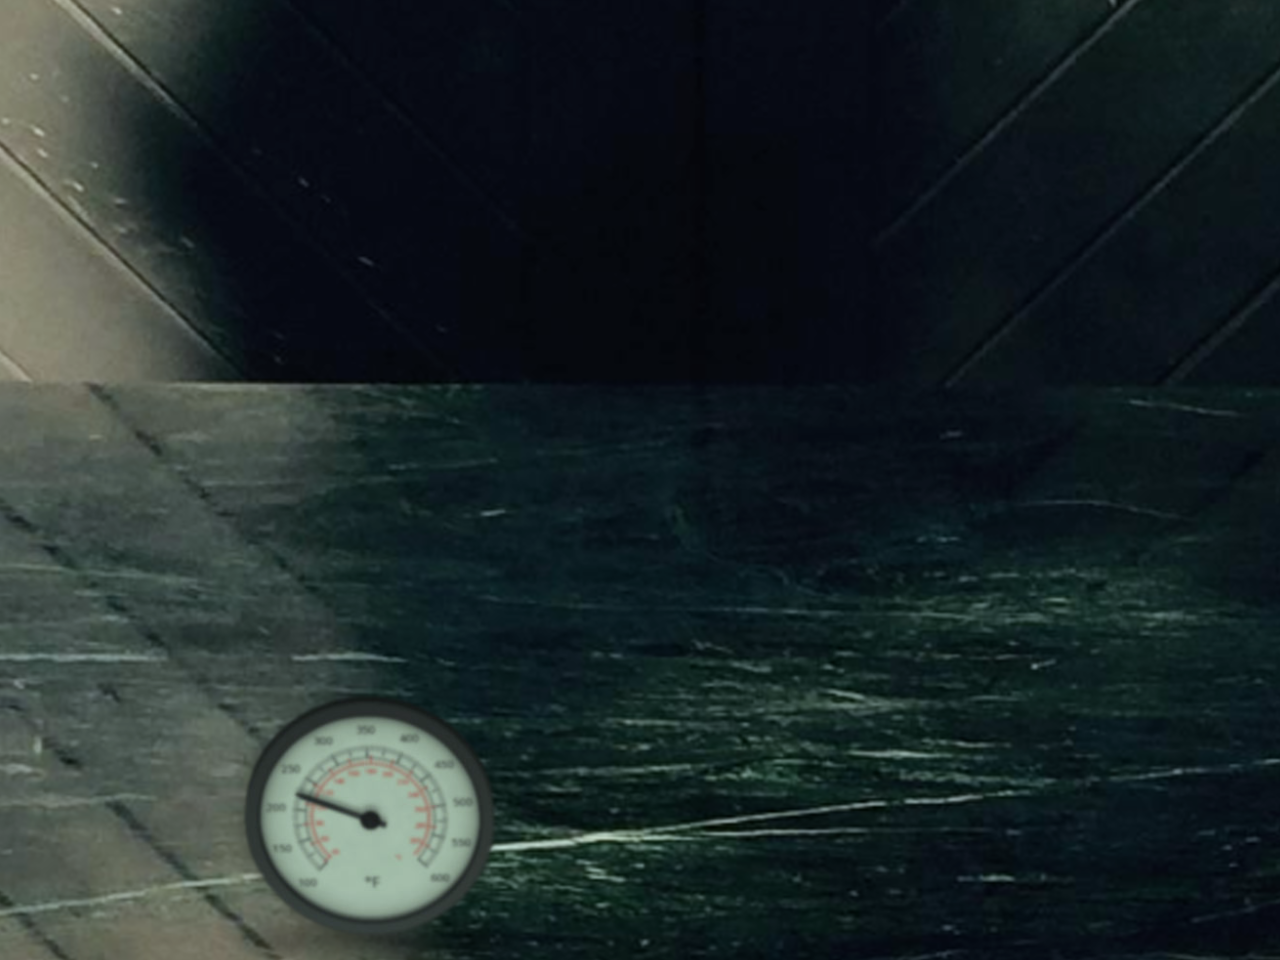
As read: value=225 unit=°F
